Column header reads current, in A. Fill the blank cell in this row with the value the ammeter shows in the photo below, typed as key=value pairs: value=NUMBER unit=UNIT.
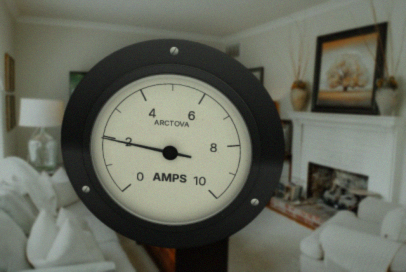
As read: value=2 unit=A
